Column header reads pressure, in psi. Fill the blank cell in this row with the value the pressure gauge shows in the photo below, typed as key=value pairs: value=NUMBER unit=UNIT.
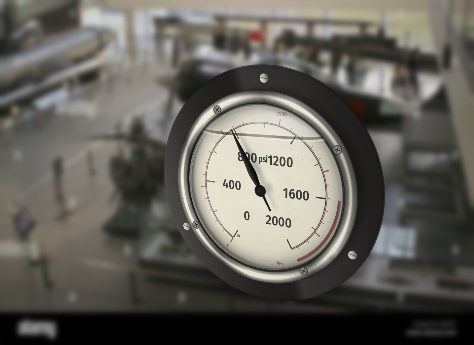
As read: value=800 unit=psi
